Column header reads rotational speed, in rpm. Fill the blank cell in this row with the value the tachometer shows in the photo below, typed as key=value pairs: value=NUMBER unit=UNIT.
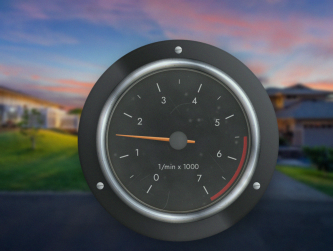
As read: value=1500 unit=rpm
